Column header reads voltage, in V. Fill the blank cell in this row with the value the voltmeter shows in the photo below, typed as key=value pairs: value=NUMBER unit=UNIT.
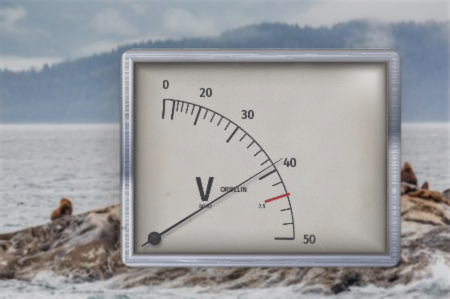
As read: value=39 unit=V
